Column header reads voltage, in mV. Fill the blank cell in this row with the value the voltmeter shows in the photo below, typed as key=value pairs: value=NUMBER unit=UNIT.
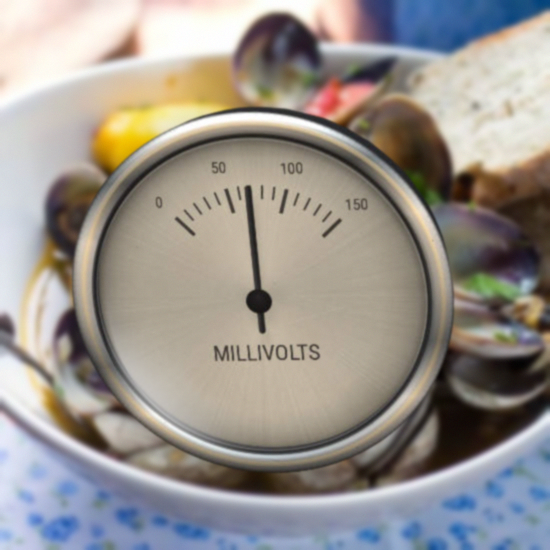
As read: value=70 unit=mV
